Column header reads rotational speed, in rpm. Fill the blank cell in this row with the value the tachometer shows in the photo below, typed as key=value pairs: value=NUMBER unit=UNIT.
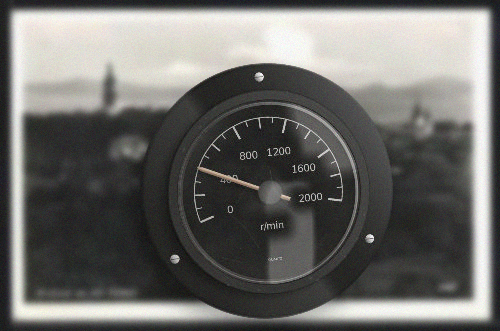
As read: value=400 unit=rpm
